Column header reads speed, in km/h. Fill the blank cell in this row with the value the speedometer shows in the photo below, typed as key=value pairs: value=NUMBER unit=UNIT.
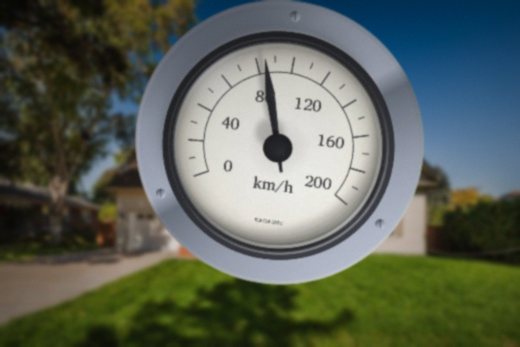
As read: value=85 unit=km/h
